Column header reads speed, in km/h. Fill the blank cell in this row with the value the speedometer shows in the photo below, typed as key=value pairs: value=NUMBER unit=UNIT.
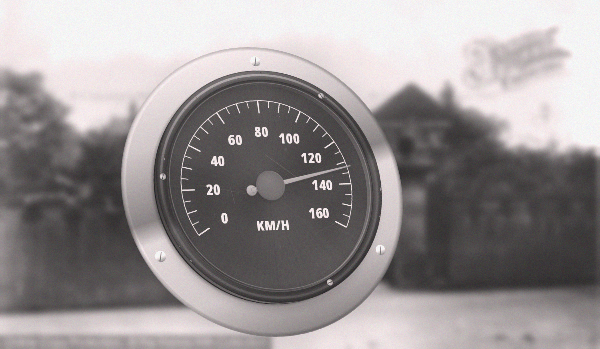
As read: value=132.5 unit=km/h
